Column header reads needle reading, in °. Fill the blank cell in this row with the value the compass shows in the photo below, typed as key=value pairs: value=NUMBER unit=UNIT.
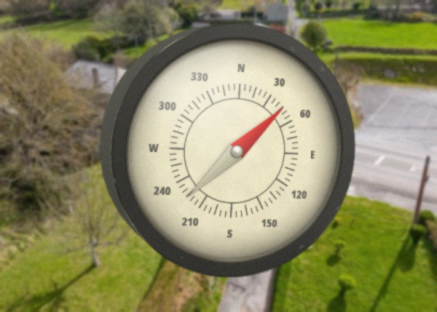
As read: value=45 unit=°
